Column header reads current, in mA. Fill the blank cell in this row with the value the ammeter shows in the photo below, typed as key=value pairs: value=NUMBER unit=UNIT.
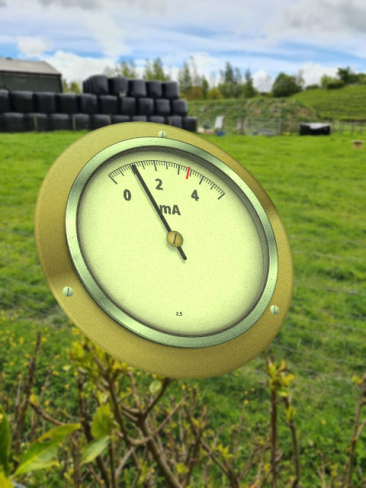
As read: value=1 unit=mA
